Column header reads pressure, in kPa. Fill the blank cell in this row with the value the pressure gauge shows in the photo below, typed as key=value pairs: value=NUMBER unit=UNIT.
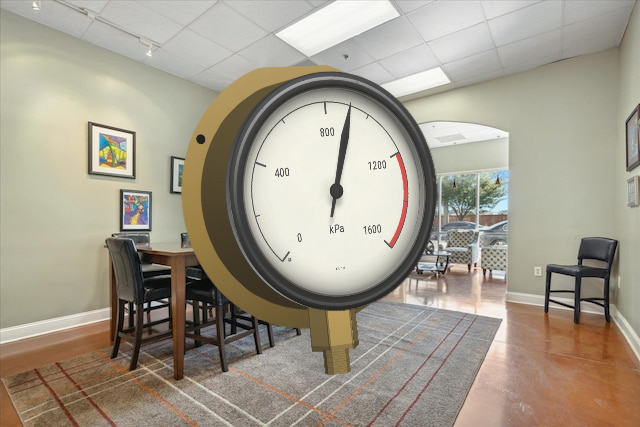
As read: value=900 unit=kPa
